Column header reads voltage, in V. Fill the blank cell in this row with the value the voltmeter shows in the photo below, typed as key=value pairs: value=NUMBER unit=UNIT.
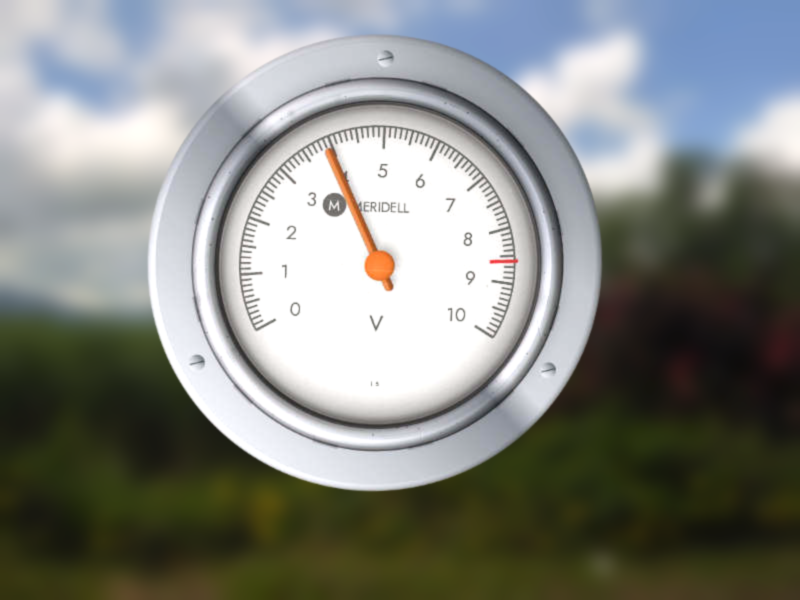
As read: value=3.9 unit=V
